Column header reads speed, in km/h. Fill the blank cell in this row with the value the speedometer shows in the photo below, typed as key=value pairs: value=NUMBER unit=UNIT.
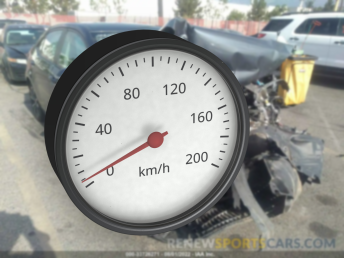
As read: value=5 unit=km/h
